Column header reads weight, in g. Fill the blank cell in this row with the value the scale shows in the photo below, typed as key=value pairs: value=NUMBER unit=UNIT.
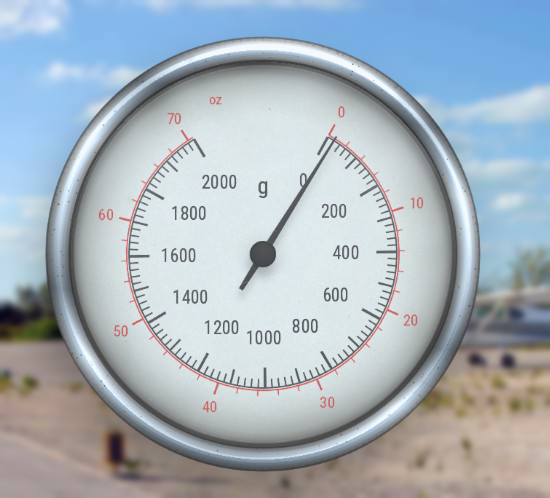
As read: value=20 unit=g
